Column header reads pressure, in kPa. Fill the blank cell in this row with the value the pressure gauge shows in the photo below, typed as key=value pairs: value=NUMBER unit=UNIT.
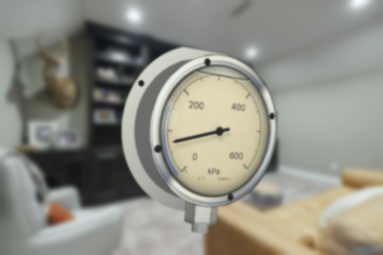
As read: value=75 unit=kPa
